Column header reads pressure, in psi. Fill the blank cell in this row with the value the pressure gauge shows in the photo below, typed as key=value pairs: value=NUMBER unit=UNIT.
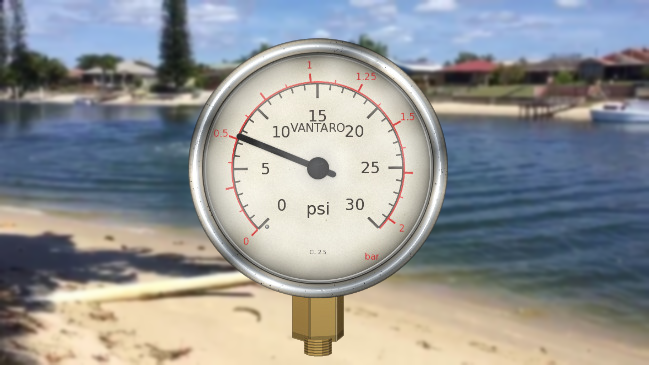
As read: value=7.5 unit=psi
